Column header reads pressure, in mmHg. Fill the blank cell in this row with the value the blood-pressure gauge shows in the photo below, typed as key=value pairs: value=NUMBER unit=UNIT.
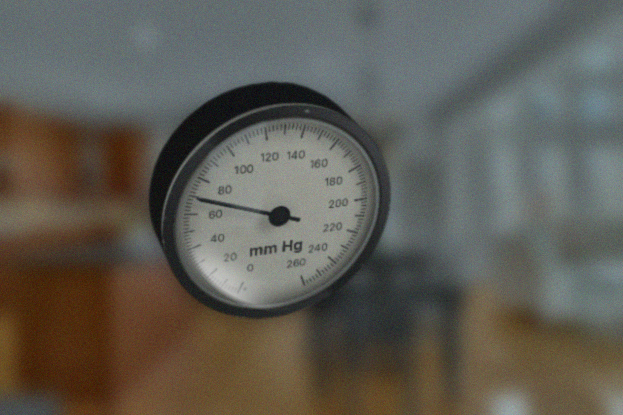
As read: value=70 unit=mmHg
